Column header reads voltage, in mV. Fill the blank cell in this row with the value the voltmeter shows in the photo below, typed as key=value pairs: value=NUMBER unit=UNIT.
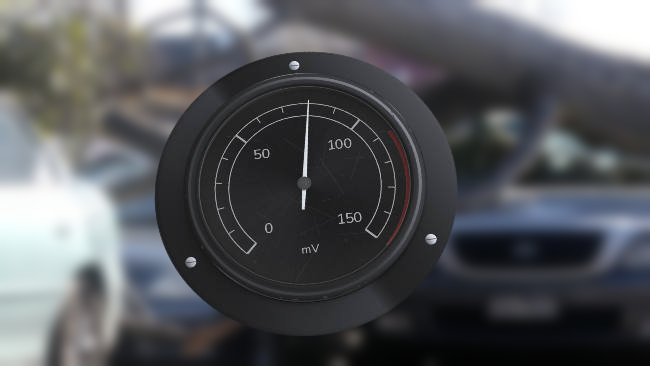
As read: value=80 unit=mV
